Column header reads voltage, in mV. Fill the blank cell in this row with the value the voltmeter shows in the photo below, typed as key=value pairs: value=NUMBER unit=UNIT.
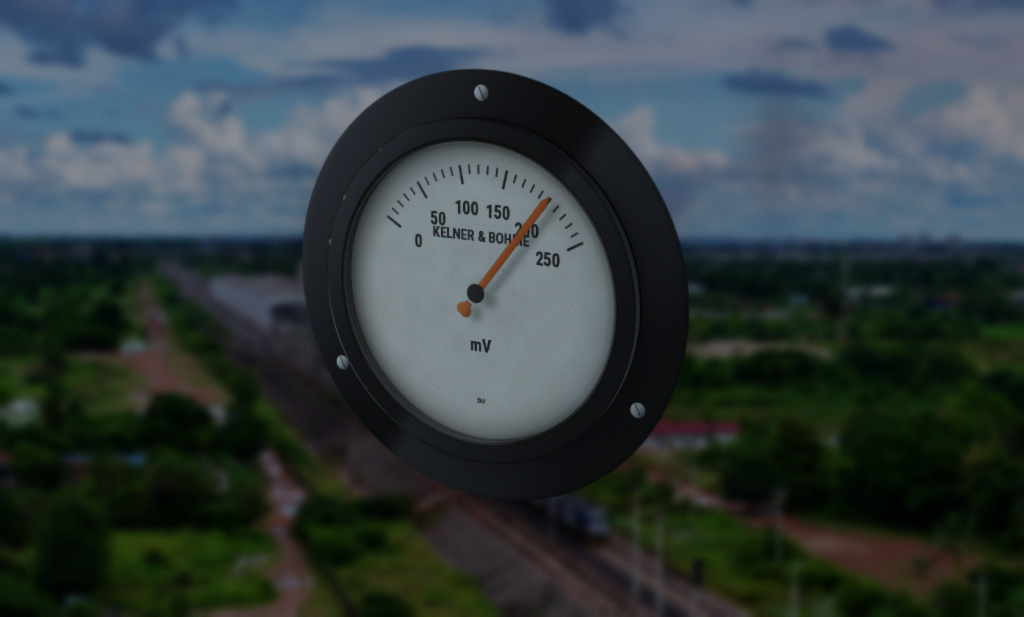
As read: value=200 unit=mV
